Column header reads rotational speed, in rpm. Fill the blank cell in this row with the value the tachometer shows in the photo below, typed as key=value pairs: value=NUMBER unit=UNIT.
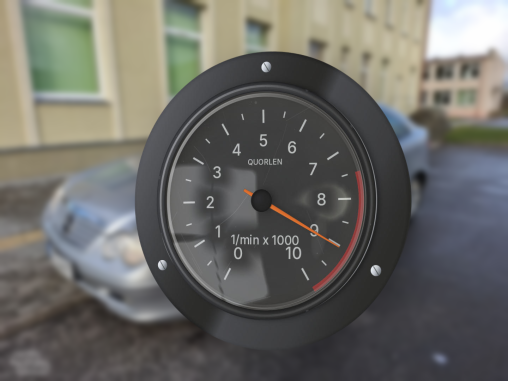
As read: value=9000 unit=rpm
